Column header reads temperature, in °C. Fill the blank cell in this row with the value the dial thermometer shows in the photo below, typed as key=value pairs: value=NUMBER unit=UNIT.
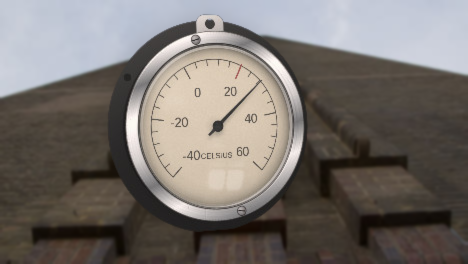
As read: value=28 unit=°C
